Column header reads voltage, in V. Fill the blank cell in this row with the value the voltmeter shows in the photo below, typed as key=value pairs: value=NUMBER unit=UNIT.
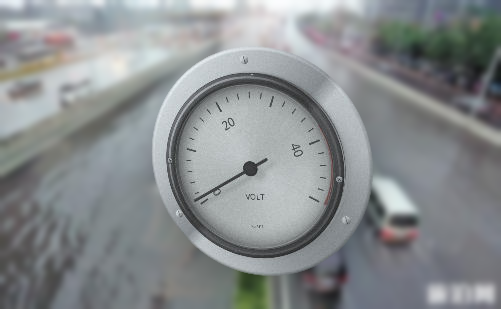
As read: value=1 unit=V
